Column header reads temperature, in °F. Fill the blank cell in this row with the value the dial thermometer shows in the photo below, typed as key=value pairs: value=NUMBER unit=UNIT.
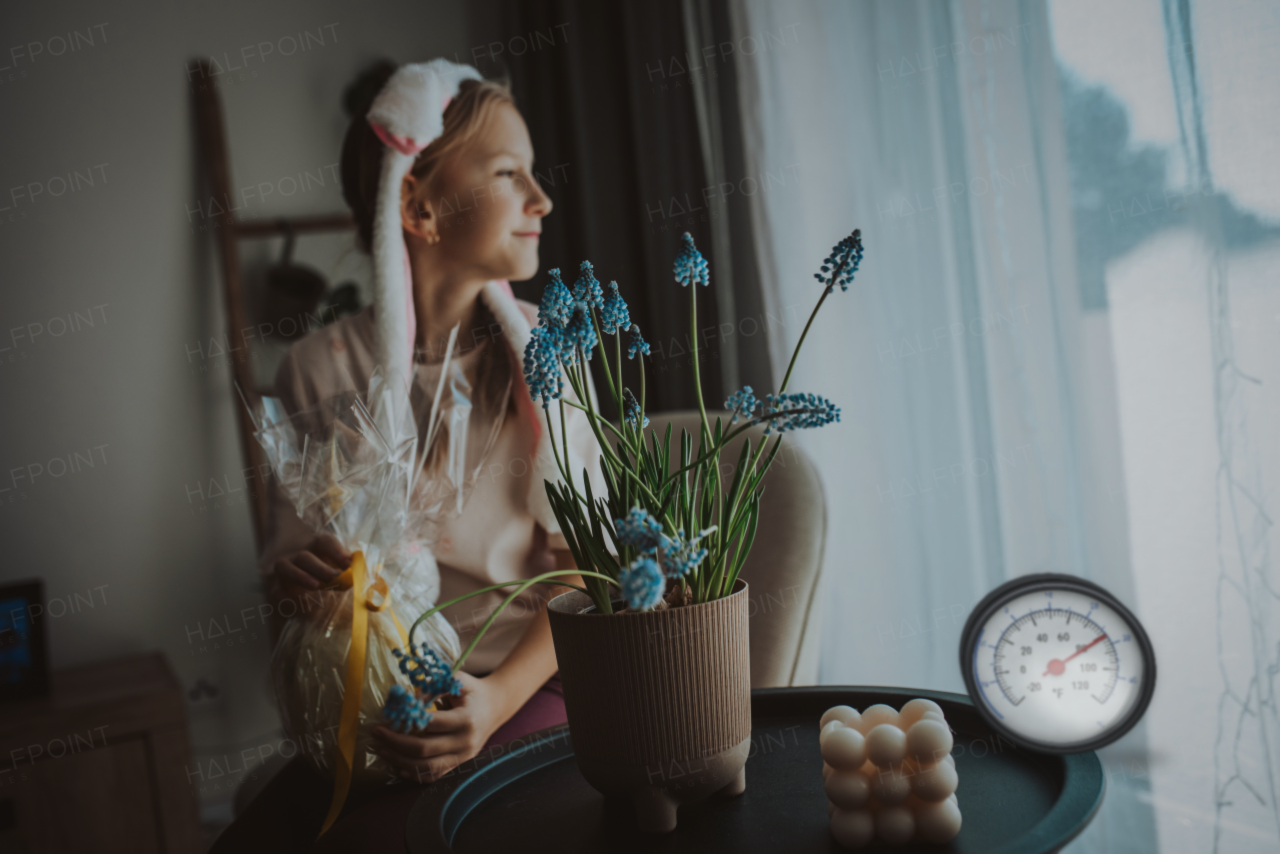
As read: value=80 unit=°F
